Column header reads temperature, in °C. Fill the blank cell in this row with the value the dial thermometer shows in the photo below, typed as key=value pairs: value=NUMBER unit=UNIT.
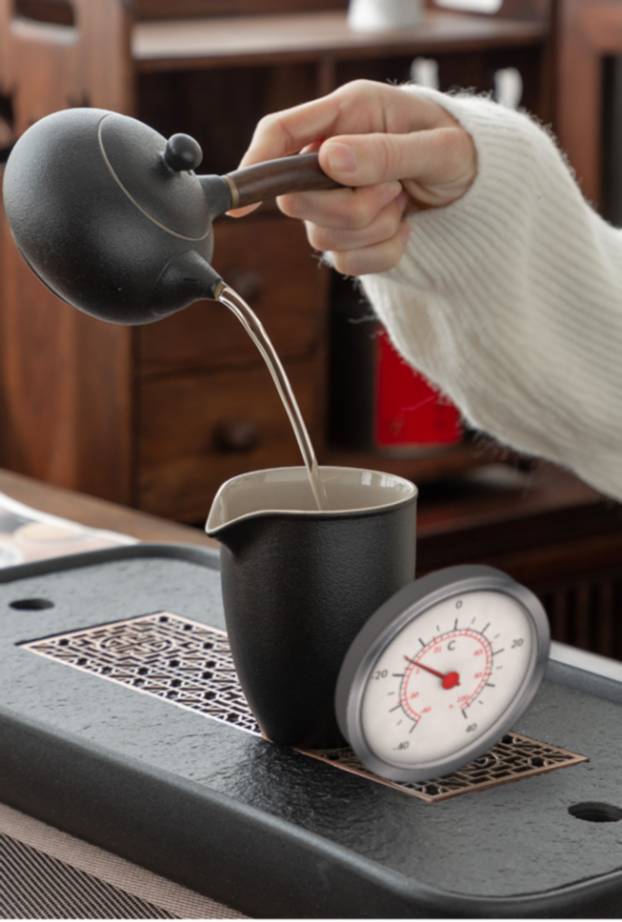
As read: value=-15 unit=°C
